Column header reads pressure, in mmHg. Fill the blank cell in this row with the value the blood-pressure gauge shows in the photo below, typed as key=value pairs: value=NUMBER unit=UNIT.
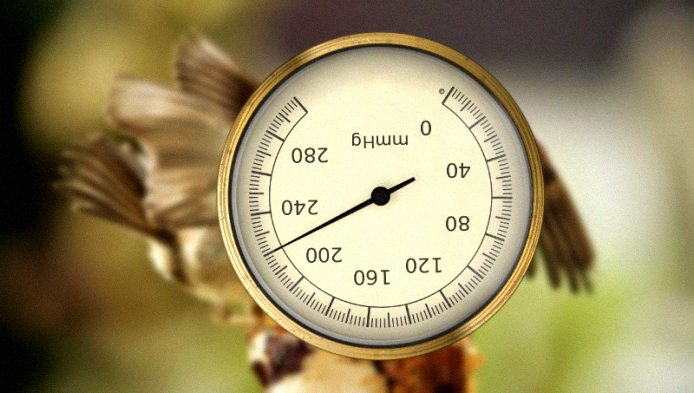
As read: value=220 unit=mmHg
